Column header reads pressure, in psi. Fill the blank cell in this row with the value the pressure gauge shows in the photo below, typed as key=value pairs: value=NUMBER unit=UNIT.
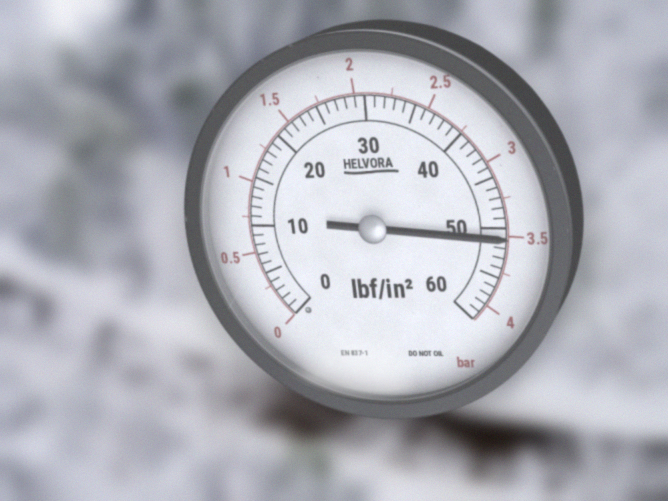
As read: value=51 unit=psi
